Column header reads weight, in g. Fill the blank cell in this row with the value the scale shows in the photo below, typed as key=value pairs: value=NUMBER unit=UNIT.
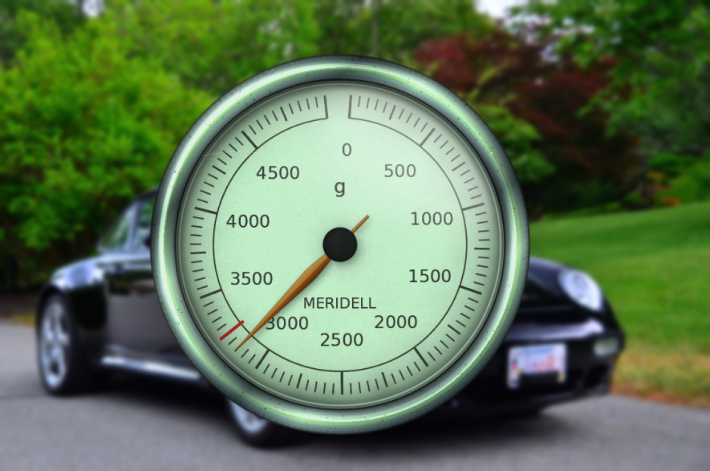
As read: value=3150 unit=g
